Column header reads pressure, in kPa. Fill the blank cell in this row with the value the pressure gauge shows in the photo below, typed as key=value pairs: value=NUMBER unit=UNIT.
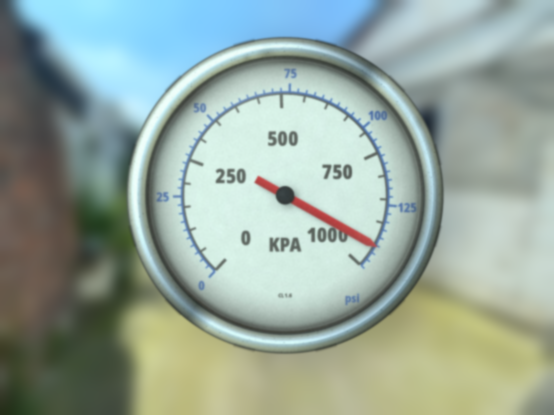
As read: value=950 unit=kPa
